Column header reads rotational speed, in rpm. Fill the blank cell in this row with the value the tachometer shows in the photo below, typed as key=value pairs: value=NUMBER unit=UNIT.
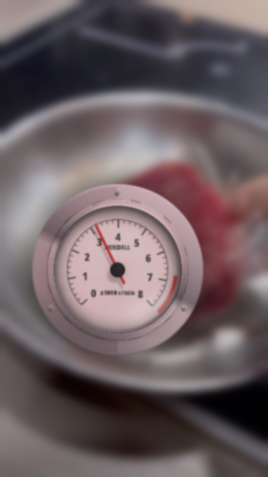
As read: value=3200 unit=rpm
